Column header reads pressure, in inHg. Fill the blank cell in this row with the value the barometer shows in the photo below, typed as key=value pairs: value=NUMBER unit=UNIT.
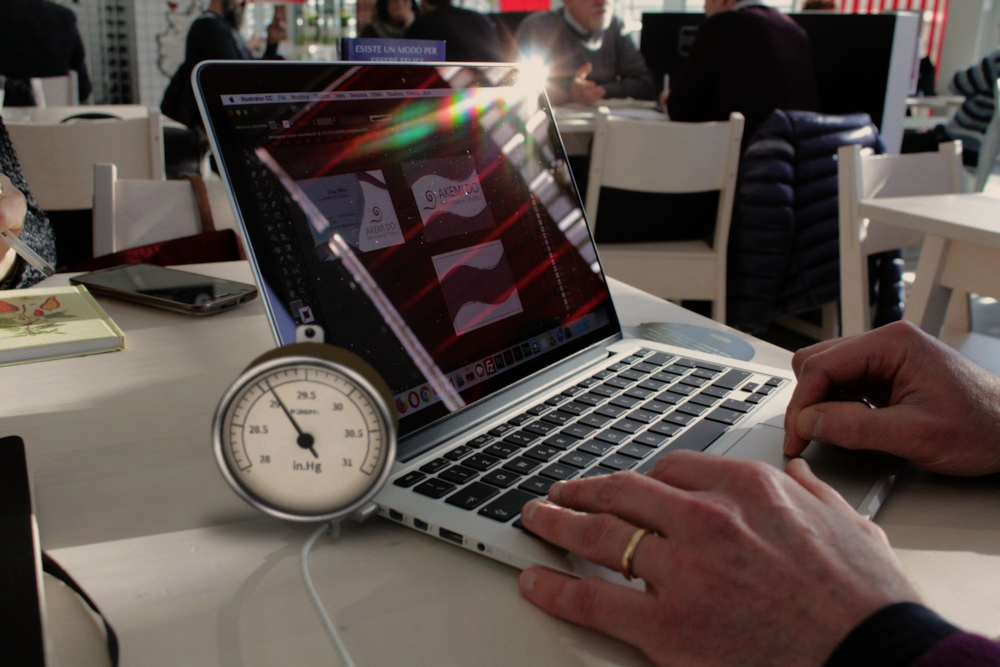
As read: value=29.1 unit=inHg
